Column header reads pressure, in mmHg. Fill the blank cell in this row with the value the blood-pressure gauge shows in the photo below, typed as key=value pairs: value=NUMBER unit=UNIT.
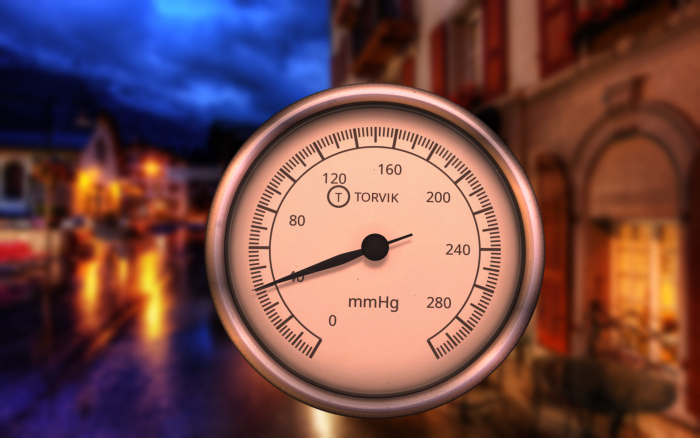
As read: value=40 unit=mmHg
